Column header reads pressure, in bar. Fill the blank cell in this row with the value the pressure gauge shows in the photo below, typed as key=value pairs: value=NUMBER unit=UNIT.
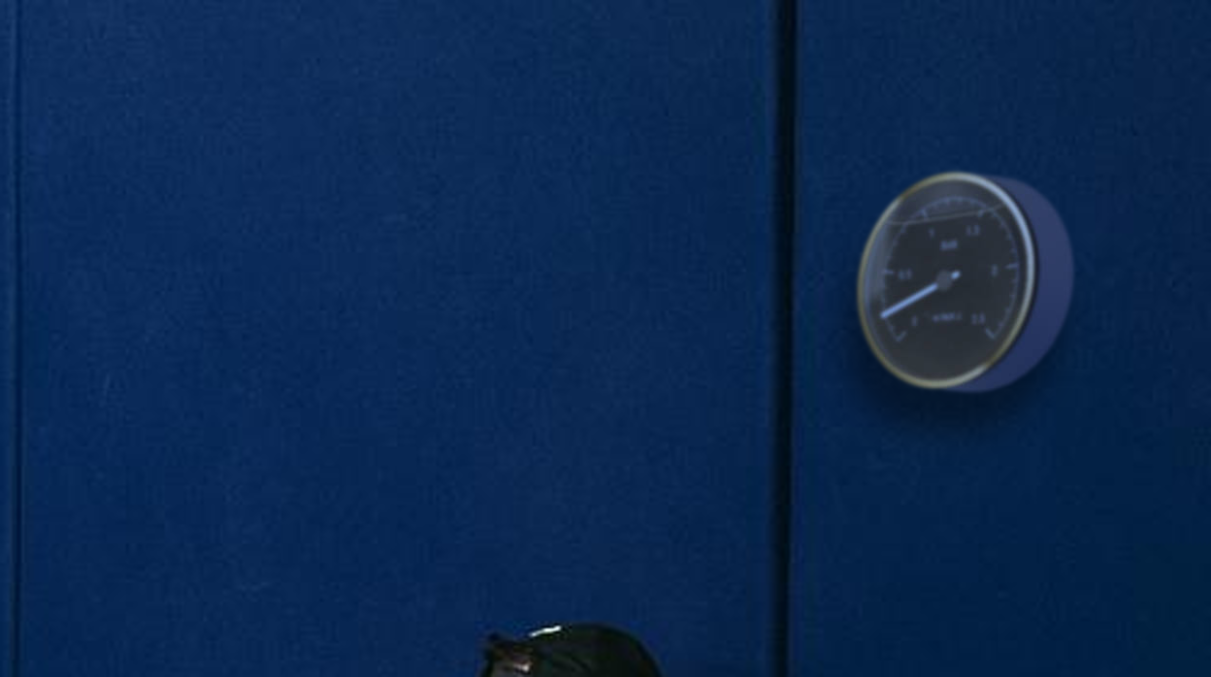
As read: value=0.2 unit=bar
